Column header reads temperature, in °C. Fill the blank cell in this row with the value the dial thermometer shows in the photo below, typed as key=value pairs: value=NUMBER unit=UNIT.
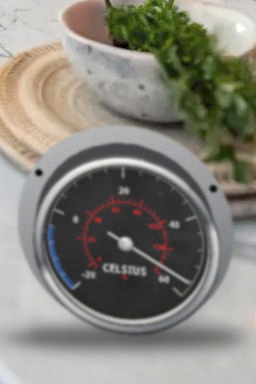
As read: value=56 unit=°C
